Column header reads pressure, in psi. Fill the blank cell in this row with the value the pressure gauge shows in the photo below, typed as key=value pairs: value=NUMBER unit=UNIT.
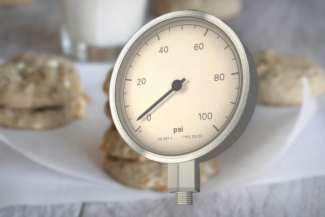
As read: value=2.5 unit=psi
